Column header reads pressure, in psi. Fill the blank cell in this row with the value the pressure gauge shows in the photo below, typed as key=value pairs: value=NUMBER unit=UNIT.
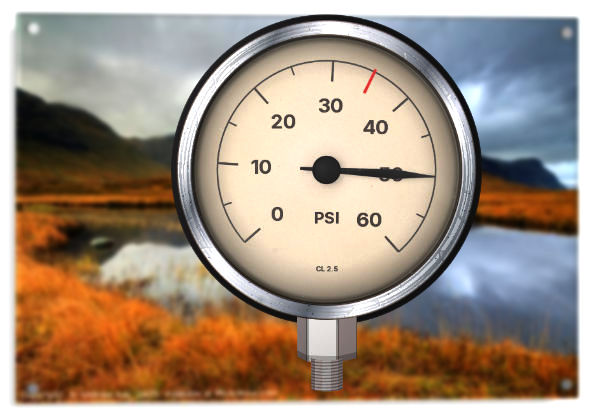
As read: value=50 unit=psi
